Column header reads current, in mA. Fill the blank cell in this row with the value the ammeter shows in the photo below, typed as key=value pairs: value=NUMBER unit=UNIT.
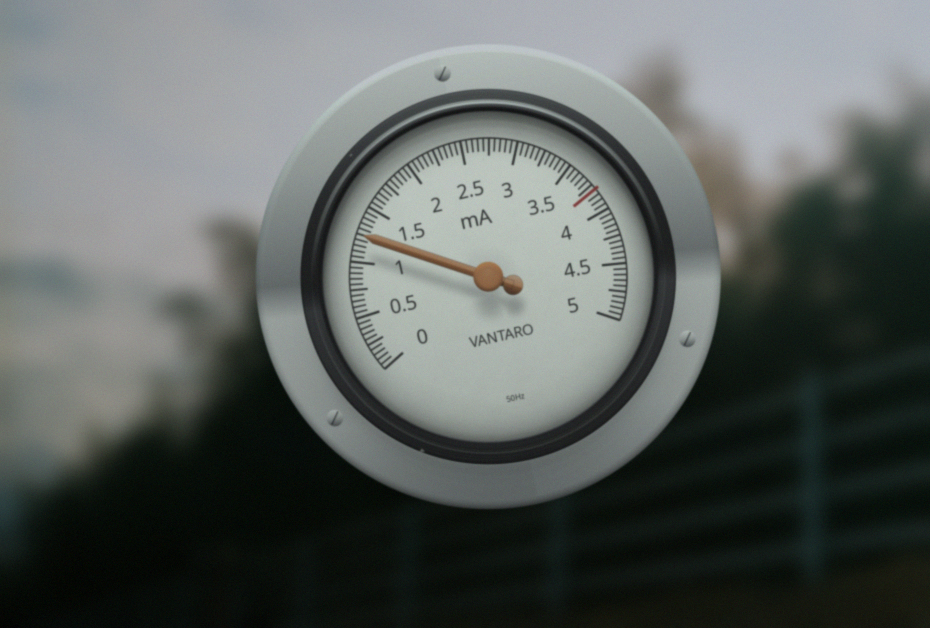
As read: value=1.25 unit=mA
